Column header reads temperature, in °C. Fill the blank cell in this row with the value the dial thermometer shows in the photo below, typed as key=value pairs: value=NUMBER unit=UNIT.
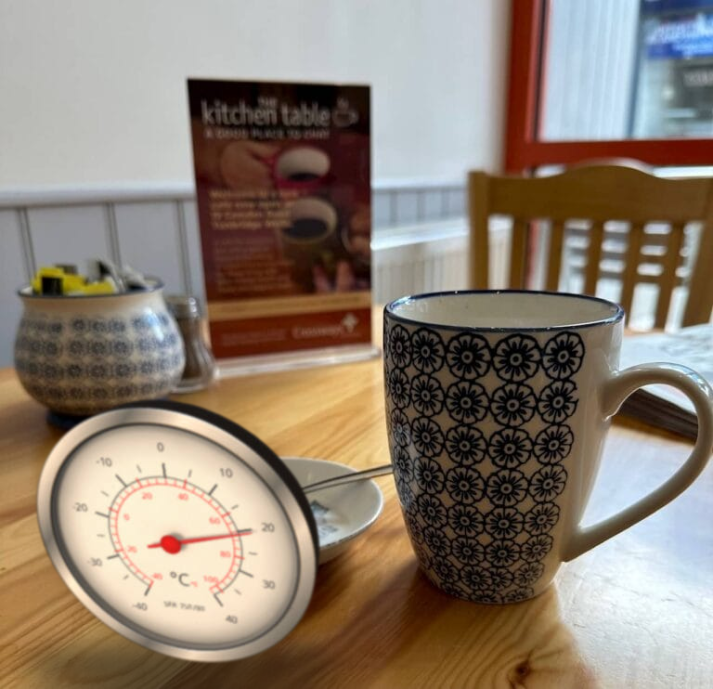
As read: value=20 unit=°C
